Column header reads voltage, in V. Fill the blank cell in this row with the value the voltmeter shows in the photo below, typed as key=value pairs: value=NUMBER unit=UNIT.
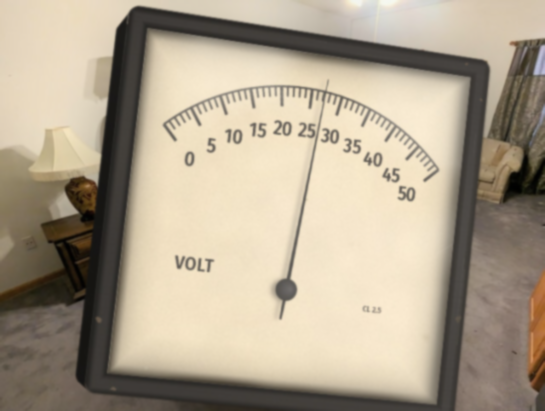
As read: value=27 unit=V
